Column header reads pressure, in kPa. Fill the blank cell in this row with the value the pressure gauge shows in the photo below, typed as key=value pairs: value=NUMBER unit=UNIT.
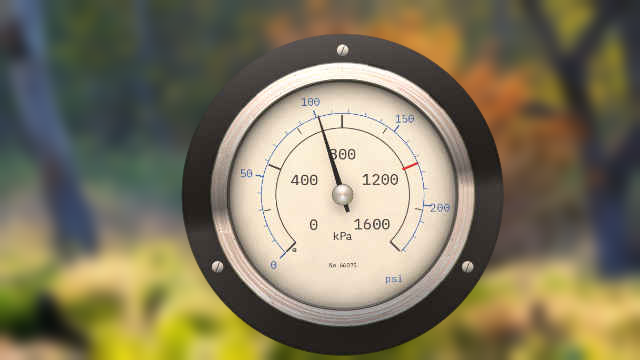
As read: value=700 unit=kPa
